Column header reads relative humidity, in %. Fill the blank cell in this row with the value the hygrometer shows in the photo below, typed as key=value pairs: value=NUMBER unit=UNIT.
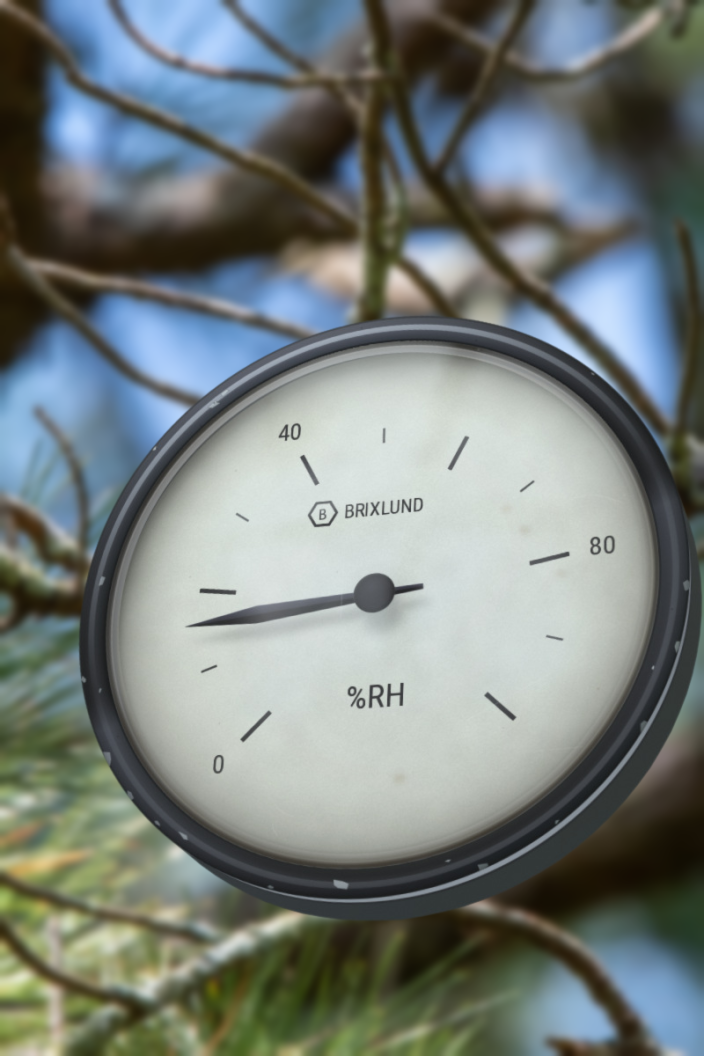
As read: value=15 unit=%
